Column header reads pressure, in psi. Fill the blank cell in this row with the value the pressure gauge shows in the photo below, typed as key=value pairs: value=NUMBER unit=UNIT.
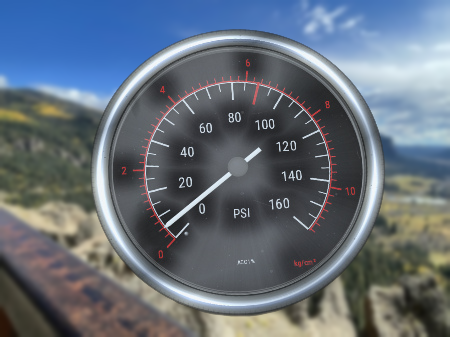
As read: value=5 unit=psi
